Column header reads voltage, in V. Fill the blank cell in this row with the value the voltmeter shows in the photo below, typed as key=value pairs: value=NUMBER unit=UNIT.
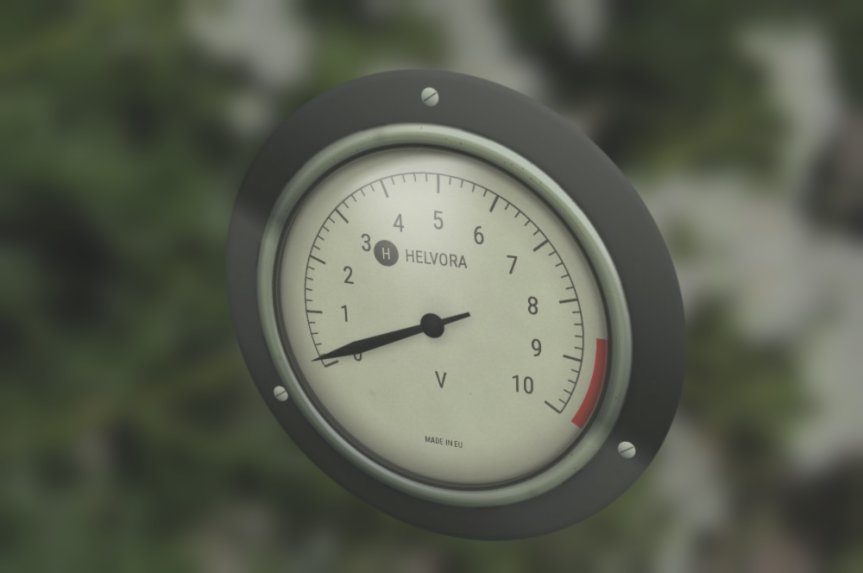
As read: value=0.2 unit=V
